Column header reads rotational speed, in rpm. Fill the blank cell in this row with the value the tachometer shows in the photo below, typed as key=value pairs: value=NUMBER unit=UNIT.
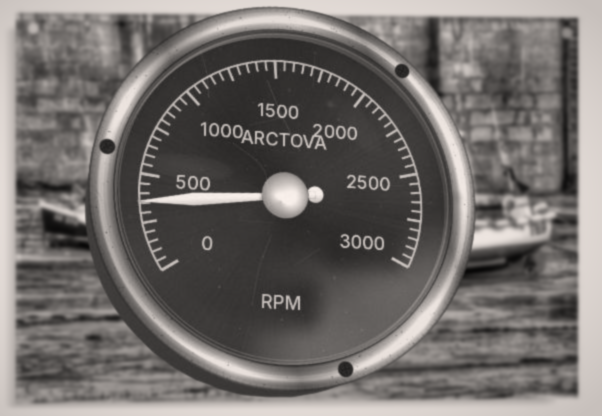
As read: value=350 unit=rpm
